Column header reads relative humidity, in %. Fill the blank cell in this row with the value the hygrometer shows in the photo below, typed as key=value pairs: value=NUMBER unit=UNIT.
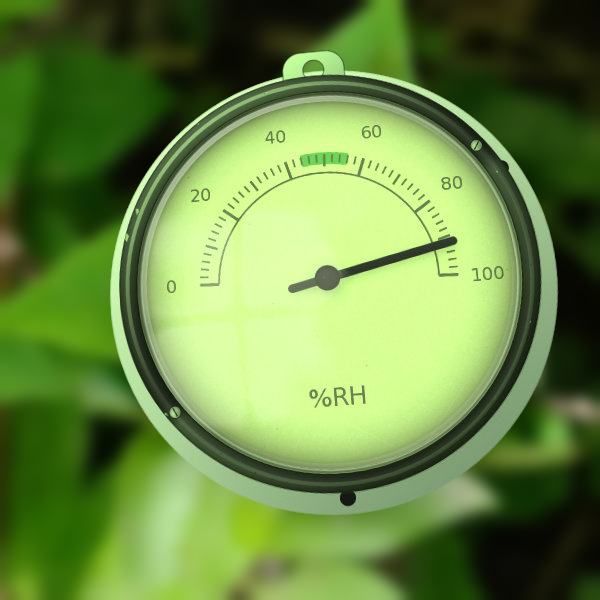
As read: value=92 unit=%
